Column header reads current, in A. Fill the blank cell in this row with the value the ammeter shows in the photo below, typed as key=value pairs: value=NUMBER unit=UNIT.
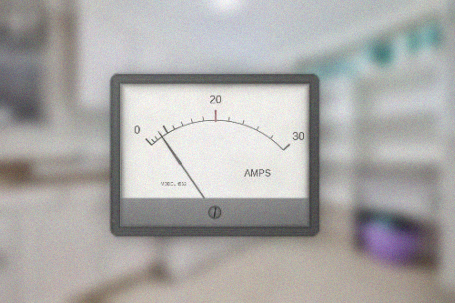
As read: value=8 unit=A
